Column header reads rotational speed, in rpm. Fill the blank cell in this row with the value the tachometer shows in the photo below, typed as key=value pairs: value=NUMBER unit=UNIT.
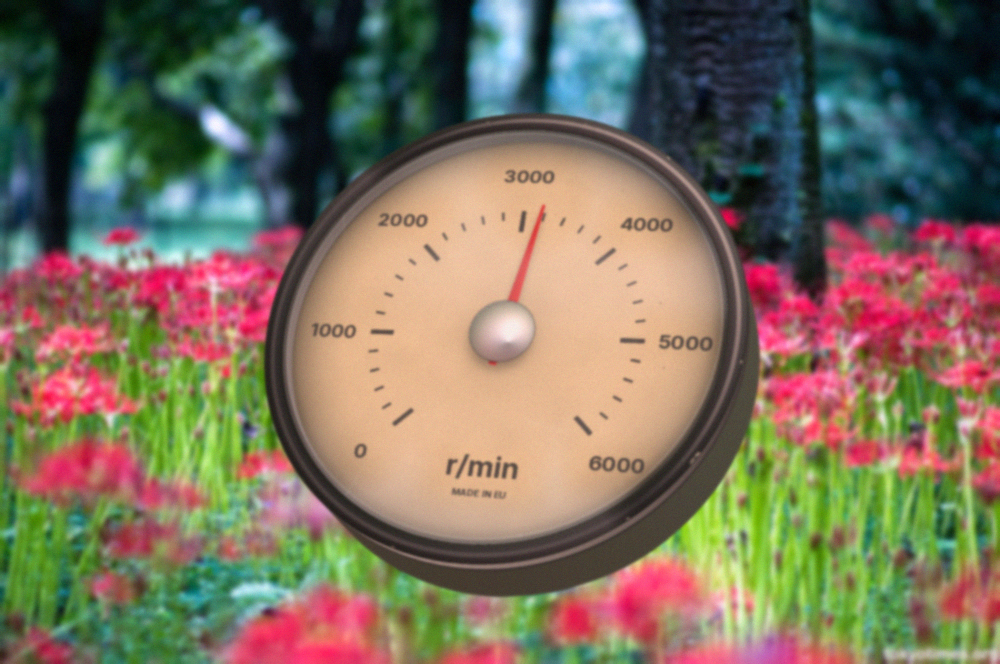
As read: value=3200 unit=rpm
